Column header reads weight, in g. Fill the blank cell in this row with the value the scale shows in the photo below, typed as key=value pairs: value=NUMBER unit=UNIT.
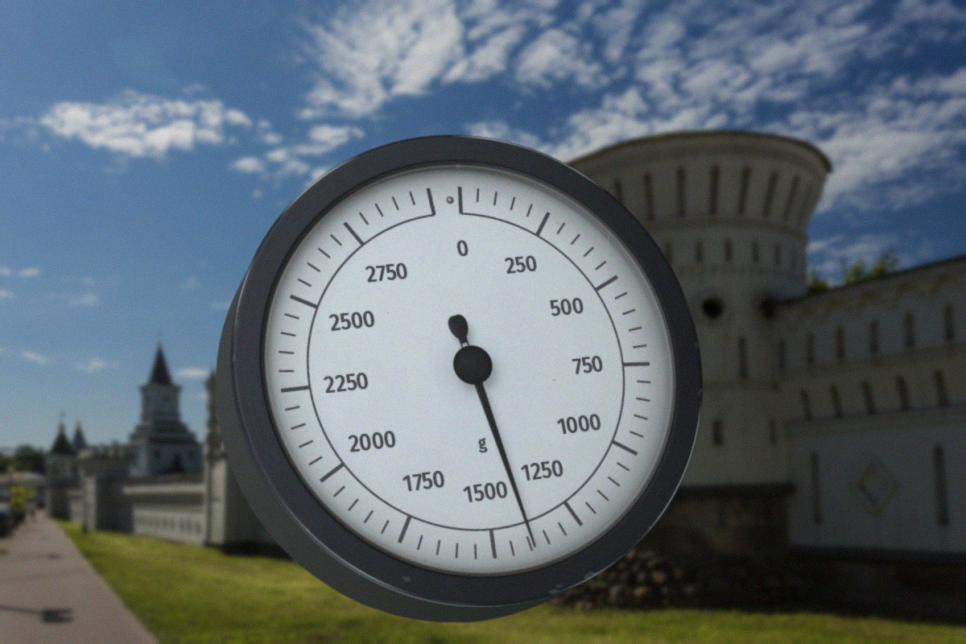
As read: value=1400 unit=g
